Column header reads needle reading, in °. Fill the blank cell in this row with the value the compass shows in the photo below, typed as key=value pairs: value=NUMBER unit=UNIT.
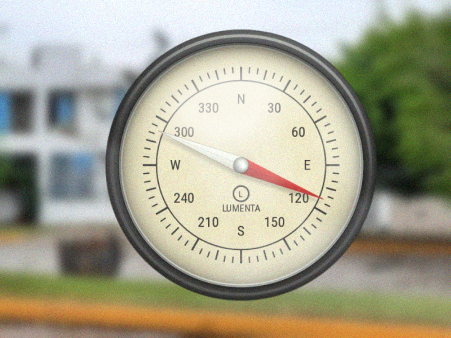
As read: value=112.5 unit=°
